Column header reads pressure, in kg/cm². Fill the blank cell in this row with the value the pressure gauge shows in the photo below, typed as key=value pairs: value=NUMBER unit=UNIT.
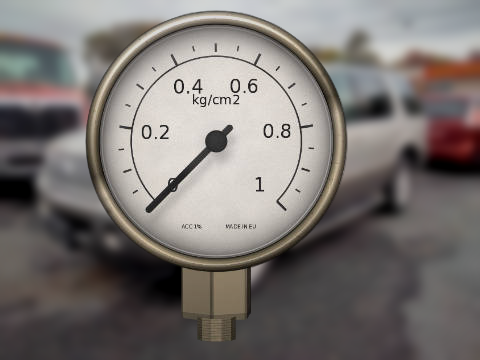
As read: value=0 unit=kg/cm²
